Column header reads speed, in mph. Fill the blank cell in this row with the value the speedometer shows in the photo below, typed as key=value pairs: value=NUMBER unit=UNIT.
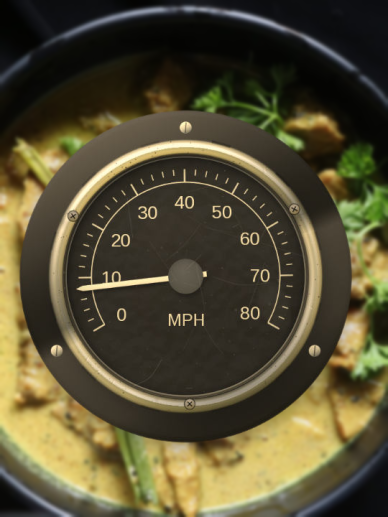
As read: value=8 unit=mph
